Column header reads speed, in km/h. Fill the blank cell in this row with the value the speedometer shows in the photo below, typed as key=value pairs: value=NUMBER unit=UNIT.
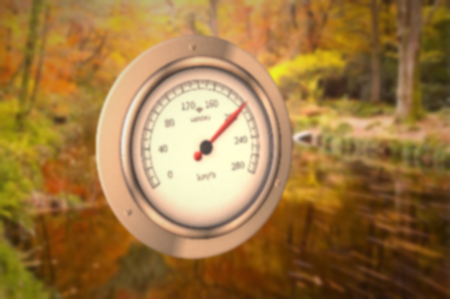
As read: value=200 unit=km/h
